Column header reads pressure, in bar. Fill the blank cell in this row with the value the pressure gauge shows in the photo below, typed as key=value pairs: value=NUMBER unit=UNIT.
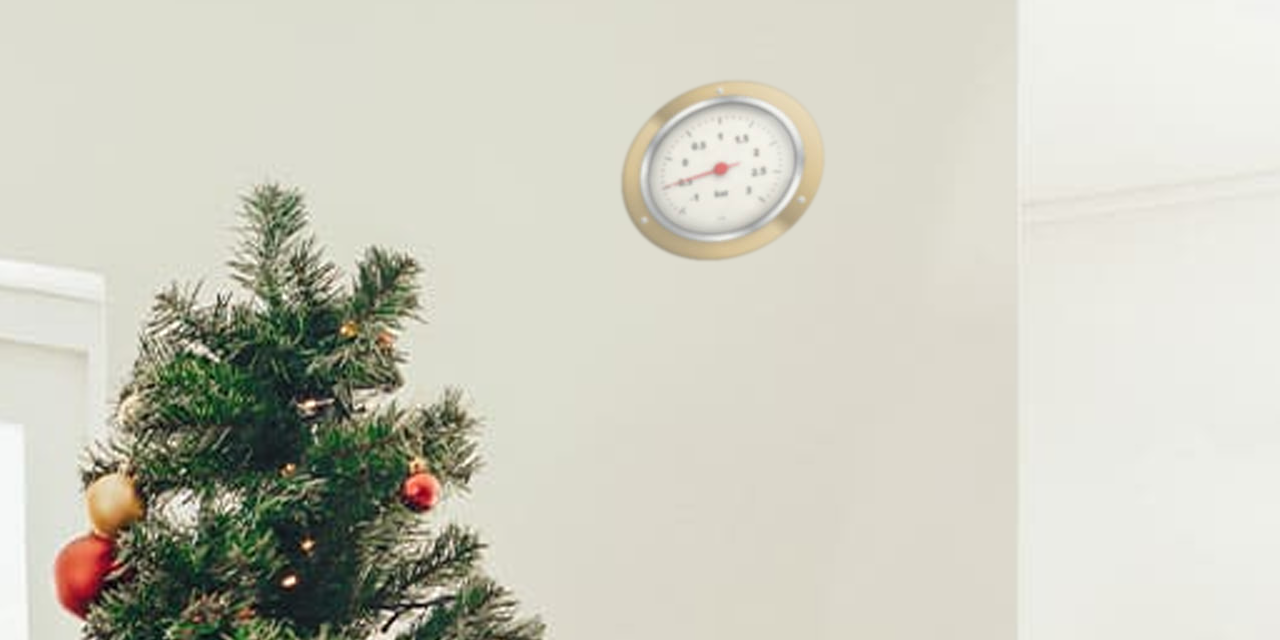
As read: value=-0.5 unit=bar
